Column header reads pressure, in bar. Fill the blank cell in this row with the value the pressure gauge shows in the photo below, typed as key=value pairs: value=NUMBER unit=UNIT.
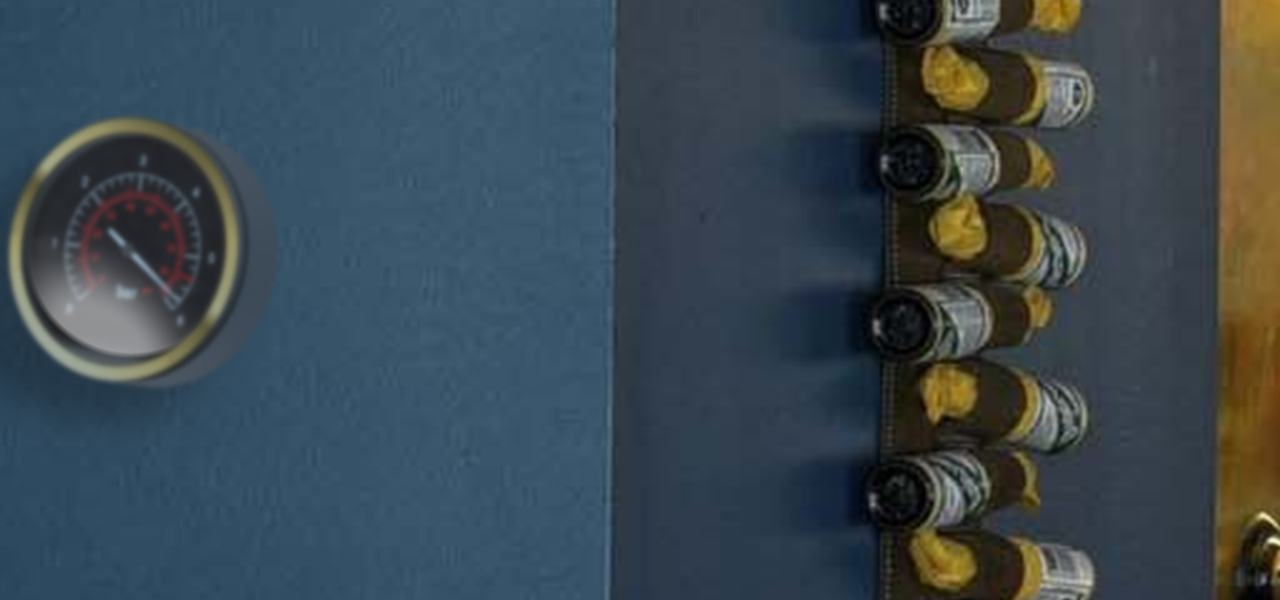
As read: value=5.8 unit=bar
